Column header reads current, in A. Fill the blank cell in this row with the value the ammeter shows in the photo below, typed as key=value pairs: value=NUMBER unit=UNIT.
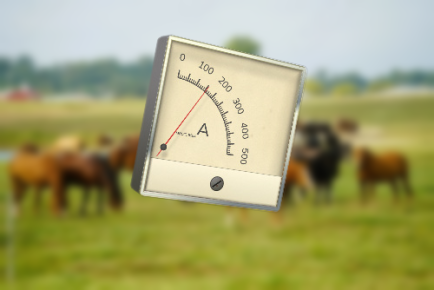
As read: value=150 unit=A
